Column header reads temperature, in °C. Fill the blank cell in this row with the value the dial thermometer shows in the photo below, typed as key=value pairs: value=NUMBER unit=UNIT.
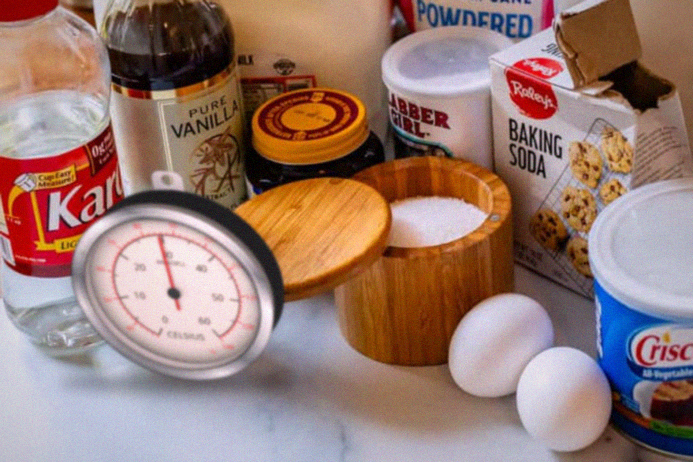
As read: value=30 unit=°C
